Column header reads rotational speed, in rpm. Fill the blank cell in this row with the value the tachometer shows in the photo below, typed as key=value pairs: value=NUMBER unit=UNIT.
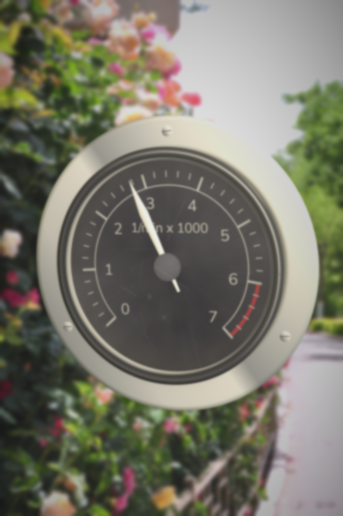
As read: value=2800 unit=rpm
